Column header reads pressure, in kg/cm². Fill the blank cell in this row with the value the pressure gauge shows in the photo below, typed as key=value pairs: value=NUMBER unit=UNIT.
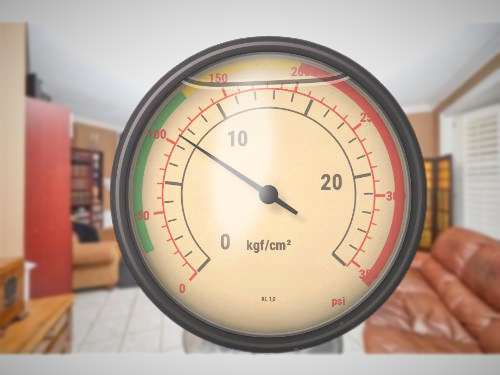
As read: value=7.5 unit=kg/cm²
